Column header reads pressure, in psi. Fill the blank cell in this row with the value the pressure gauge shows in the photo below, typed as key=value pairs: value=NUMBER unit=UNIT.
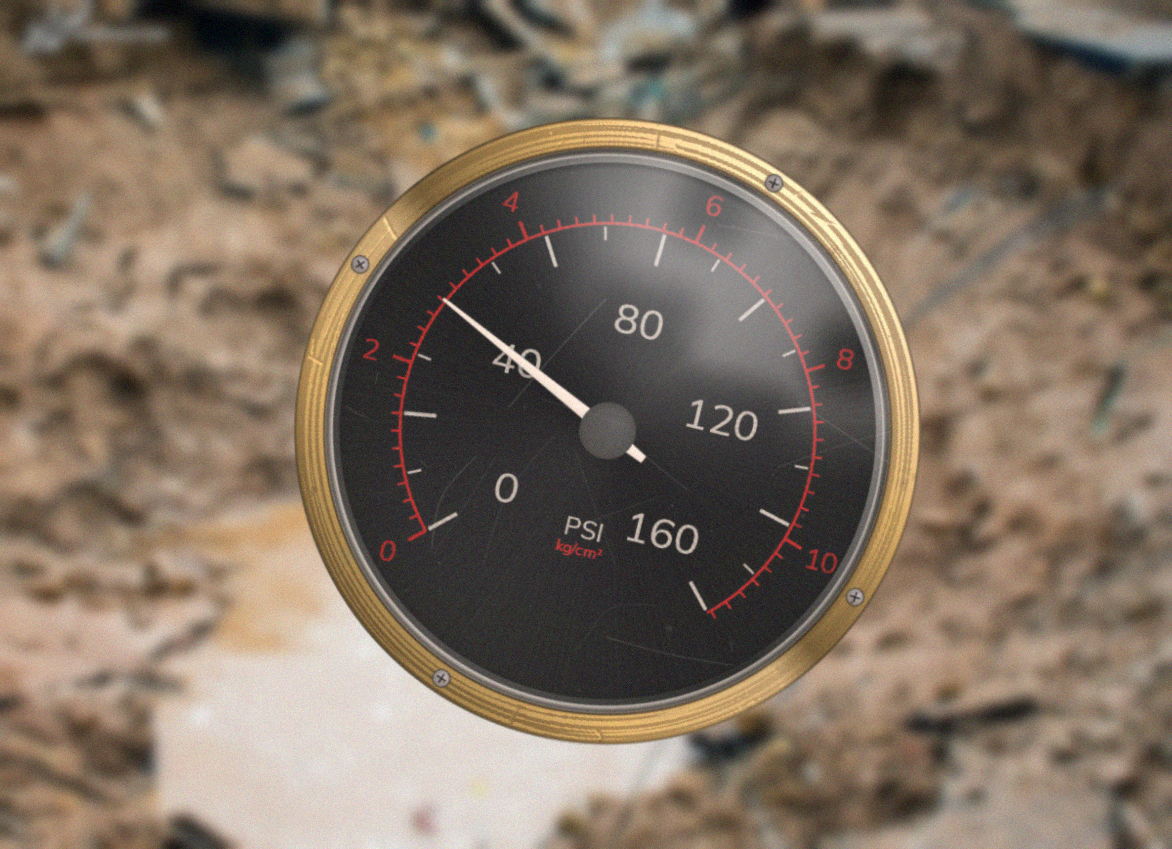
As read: value=40 unit=psi
